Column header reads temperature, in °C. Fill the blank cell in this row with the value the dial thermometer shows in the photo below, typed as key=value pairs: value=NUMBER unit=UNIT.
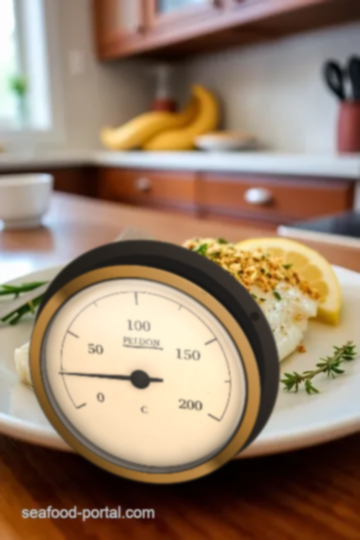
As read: value=25 unit=°C
